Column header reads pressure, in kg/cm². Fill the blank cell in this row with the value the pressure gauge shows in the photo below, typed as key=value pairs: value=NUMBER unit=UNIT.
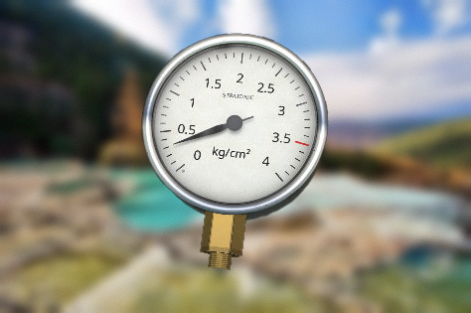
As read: value=0.3 unit=kg/cm²
